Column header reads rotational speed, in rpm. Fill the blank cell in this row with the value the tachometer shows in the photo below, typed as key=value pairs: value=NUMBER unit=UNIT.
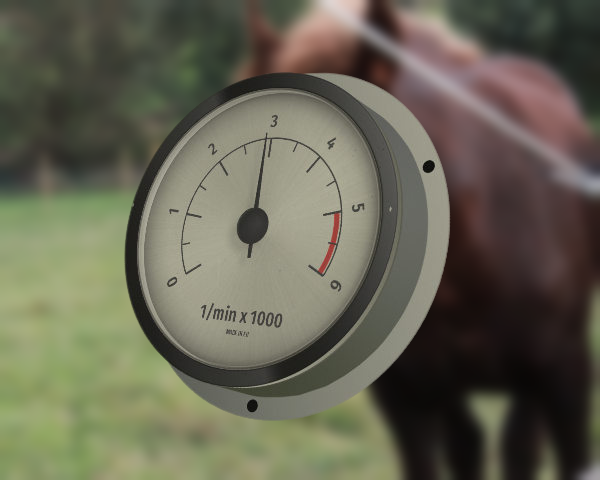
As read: value=3000 unit=rpm
